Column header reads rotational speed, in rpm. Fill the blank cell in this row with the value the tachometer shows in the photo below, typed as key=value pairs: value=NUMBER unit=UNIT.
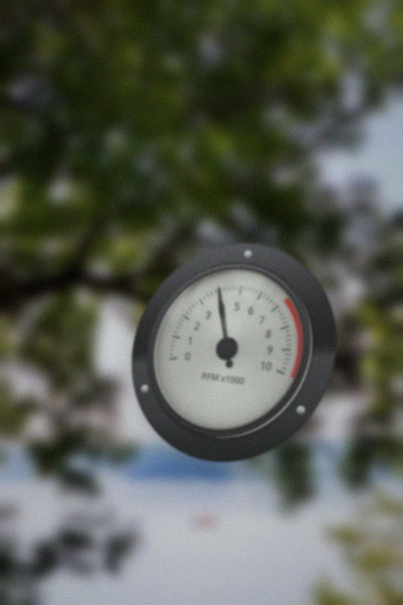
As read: value=4000 unit=rpm
